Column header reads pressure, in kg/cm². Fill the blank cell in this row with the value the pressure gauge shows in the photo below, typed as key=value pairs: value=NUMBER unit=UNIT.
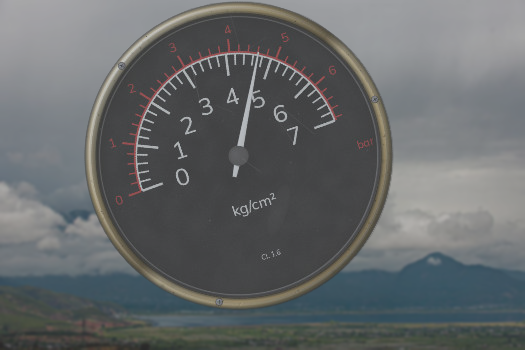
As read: value=4.7 unit=kg/cm²
